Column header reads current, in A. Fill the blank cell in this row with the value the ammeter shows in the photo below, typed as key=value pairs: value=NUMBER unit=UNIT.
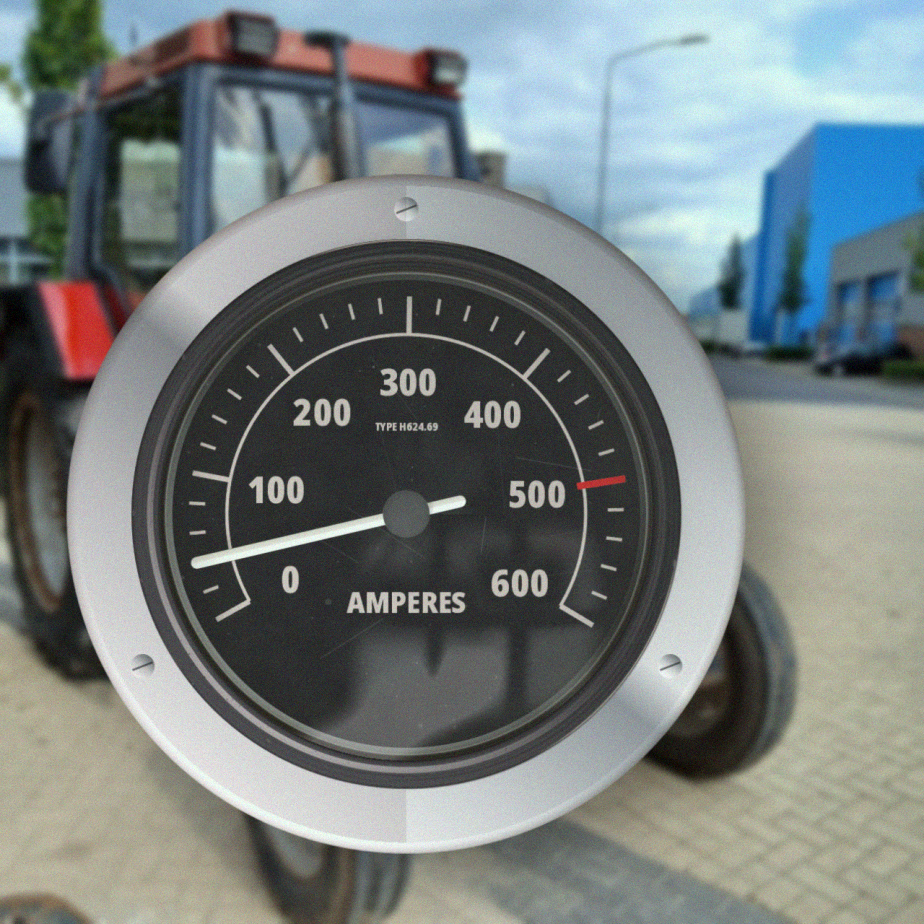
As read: value=40 unit=A
